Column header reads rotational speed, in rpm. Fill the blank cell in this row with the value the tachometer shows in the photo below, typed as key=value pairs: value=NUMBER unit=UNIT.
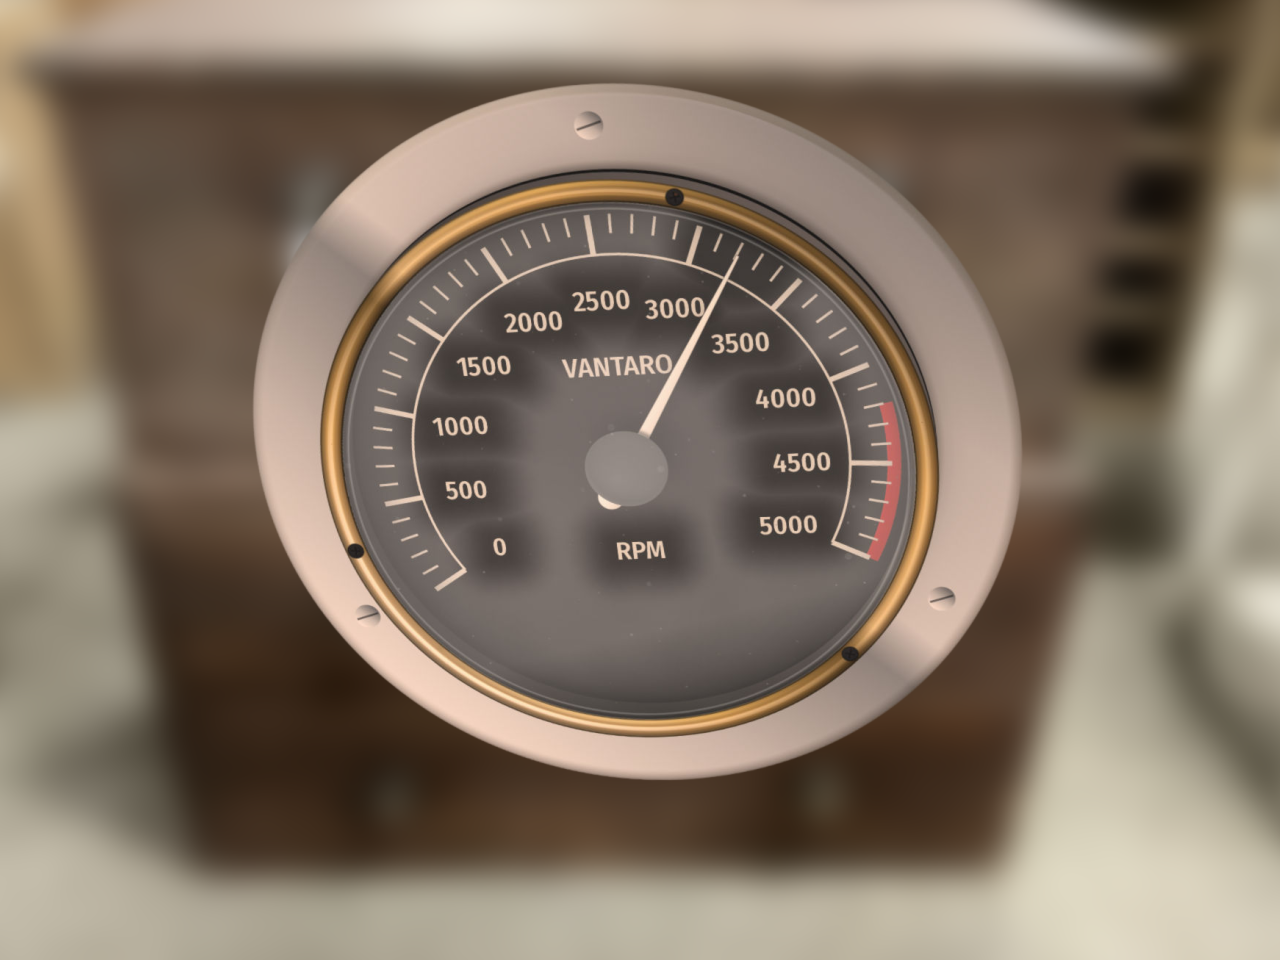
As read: value=3200 unit=rpm
